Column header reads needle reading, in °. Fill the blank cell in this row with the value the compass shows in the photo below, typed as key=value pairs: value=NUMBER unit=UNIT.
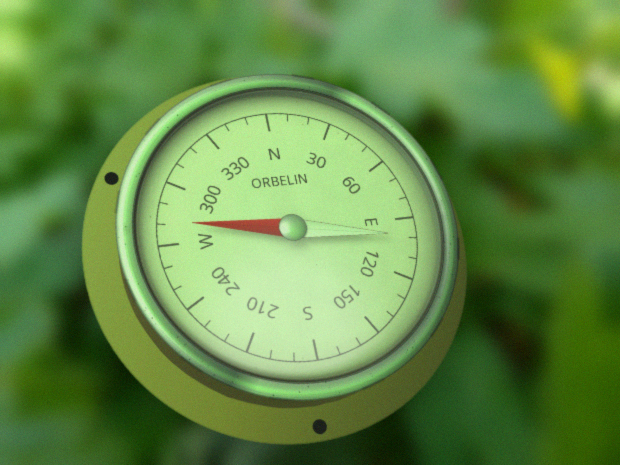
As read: value=280 unit=°
